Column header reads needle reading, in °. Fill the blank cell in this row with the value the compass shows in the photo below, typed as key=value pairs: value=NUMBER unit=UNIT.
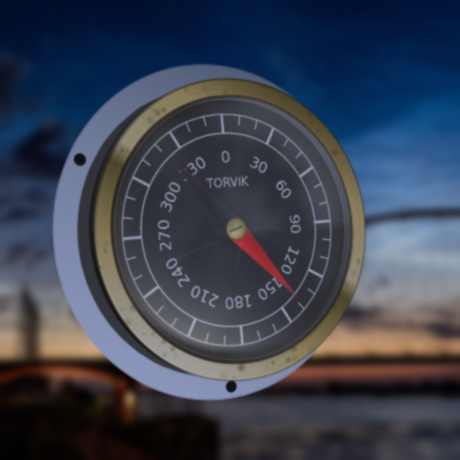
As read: value=140 unit=°
